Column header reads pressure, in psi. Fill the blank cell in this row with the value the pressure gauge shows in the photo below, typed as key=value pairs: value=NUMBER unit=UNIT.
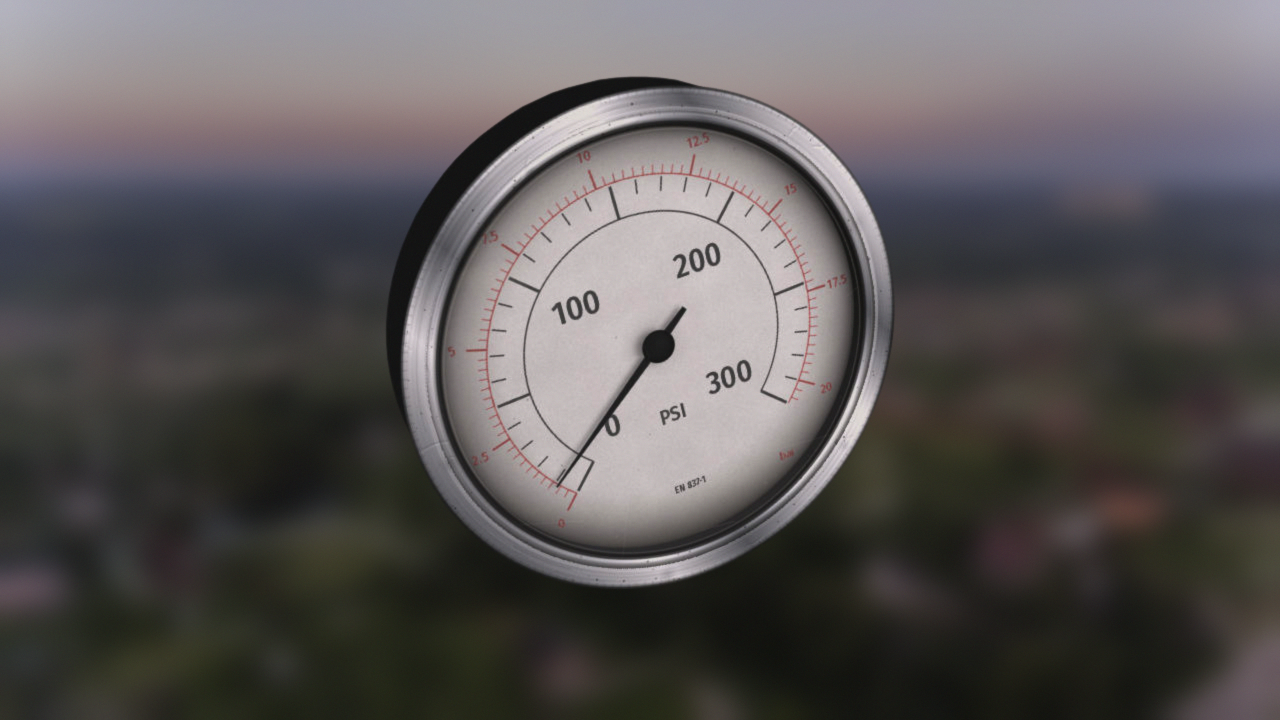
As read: value=10 unit=psi
